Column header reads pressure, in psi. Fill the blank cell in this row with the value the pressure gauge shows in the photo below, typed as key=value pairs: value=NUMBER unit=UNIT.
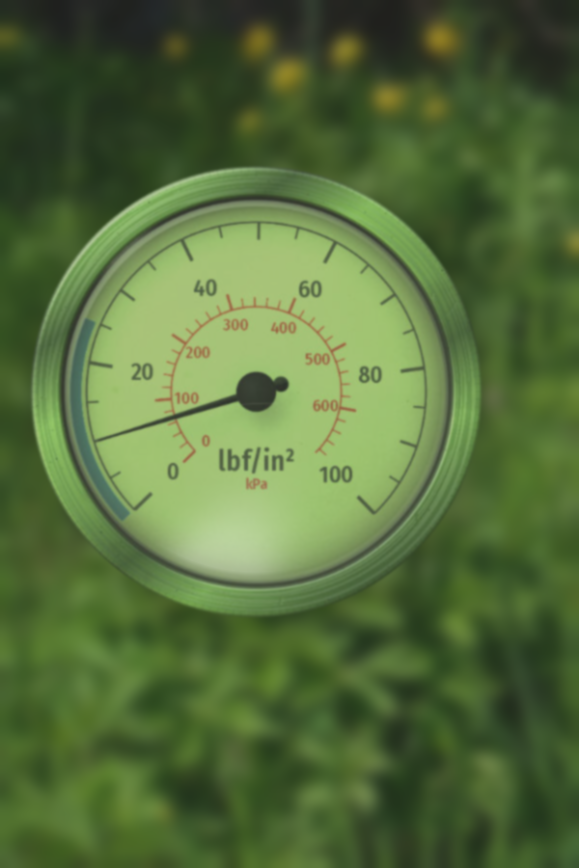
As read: value=10 unit=psi
